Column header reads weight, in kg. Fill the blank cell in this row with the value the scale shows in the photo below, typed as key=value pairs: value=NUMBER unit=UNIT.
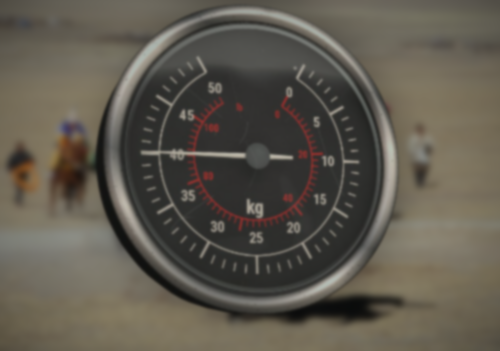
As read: value=40 unit=kg
